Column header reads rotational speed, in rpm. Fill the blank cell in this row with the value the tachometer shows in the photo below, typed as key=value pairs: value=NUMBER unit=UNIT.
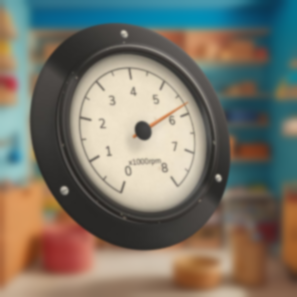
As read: value=5750 unit=rpm
